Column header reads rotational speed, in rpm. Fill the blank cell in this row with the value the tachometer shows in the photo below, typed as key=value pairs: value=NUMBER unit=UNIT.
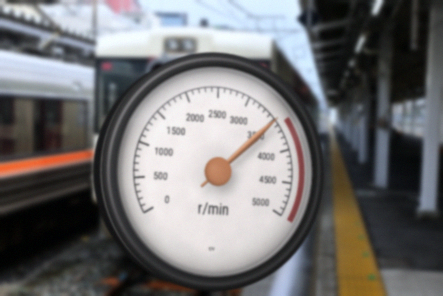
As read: value=3500 unit=rpm
